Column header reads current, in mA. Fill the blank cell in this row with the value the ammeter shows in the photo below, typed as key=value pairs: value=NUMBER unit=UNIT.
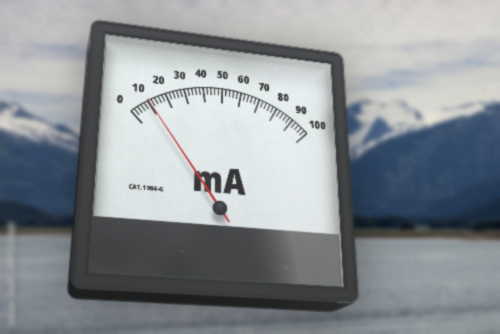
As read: value=10 unit=mA
